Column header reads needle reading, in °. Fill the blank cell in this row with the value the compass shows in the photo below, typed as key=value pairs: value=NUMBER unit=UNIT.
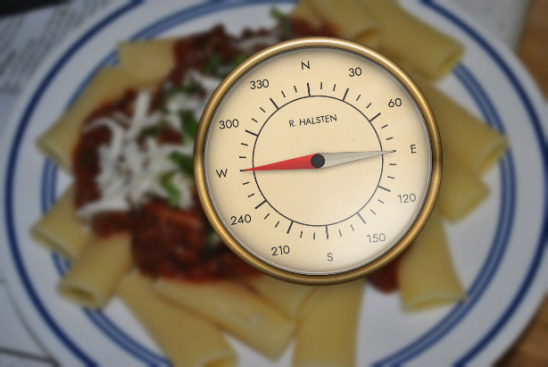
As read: value=270 unit=°
